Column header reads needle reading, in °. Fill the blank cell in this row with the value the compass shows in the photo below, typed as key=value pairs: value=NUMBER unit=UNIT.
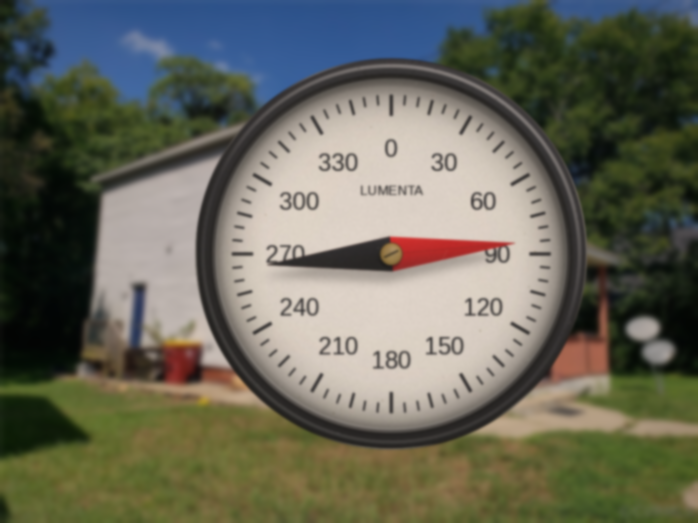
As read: value=85 unit=°
